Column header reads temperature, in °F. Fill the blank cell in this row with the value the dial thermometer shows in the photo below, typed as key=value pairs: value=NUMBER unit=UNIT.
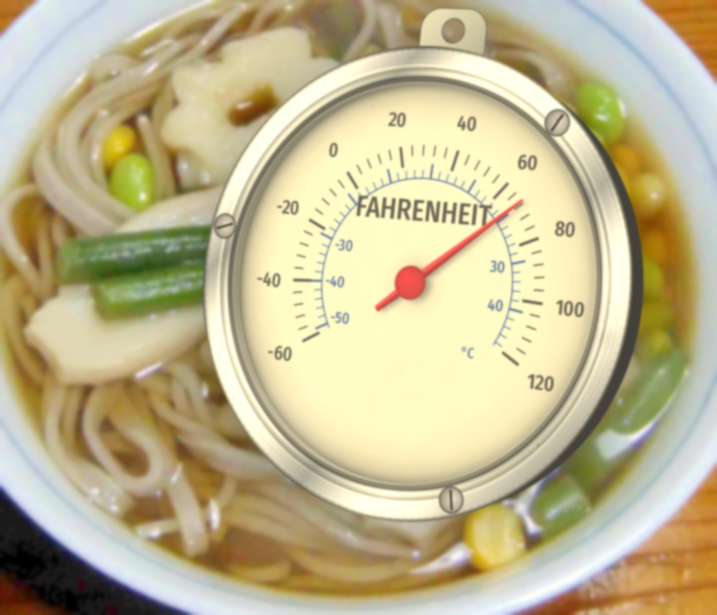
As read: value=68 unit=°F
